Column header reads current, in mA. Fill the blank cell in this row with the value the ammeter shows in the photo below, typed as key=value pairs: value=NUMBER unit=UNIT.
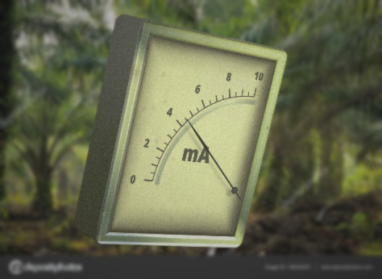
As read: value=4.5 unit=mA
